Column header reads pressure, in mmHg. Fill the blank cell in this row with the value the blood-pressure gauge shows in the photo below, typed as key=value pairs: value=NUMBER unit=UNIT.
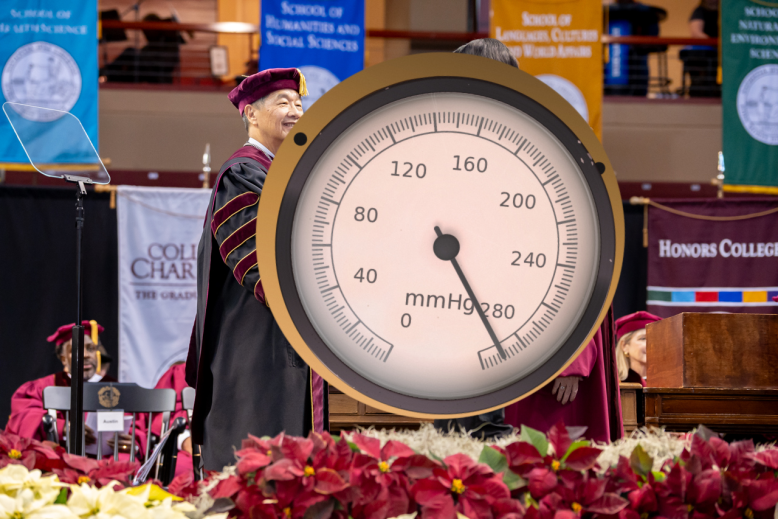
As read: value=290 unit=mmHg
